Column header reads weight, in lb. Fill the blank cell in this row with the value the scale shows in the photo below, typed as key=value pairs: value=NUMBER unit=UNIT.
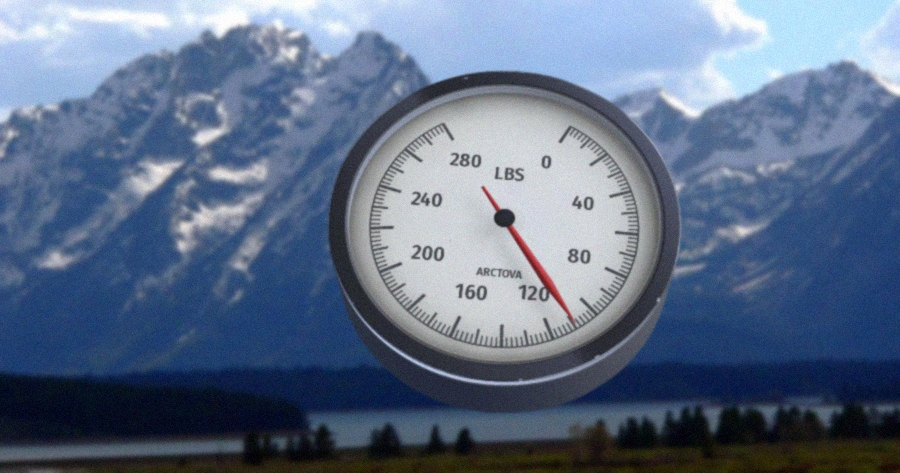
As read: value=110 unit=lb
